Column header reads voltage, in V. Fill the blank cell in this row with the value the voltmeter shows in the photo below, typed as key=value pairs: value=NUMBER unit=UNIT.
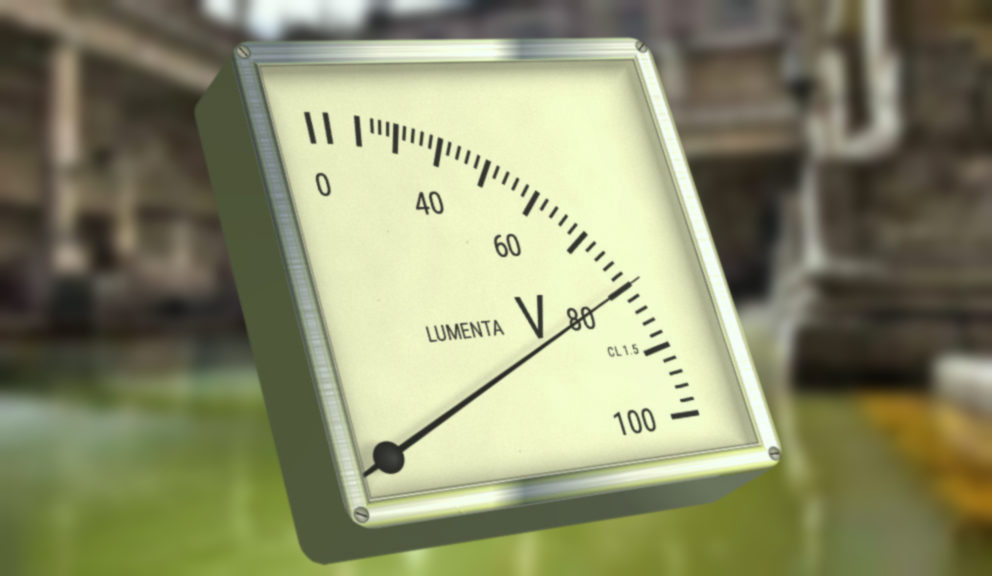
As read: value=80 unit=V
